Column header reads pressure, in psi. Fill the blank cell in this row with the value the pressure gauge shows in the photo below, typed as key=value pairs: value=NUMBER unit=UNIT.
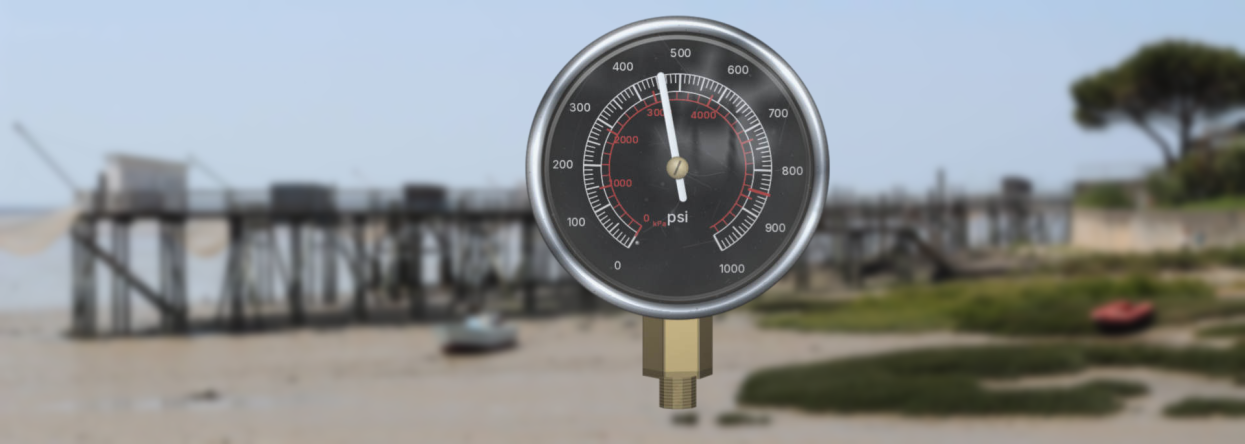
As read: value=460 unit=psi
